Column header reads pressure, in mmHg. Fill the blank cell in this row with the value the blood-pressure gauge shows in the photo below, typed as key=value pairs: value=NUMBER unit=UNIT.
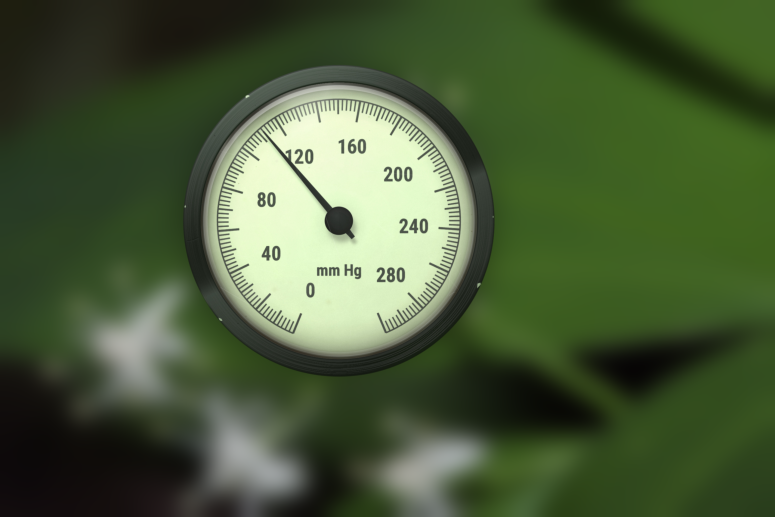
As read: value=112 unit=mmHg
